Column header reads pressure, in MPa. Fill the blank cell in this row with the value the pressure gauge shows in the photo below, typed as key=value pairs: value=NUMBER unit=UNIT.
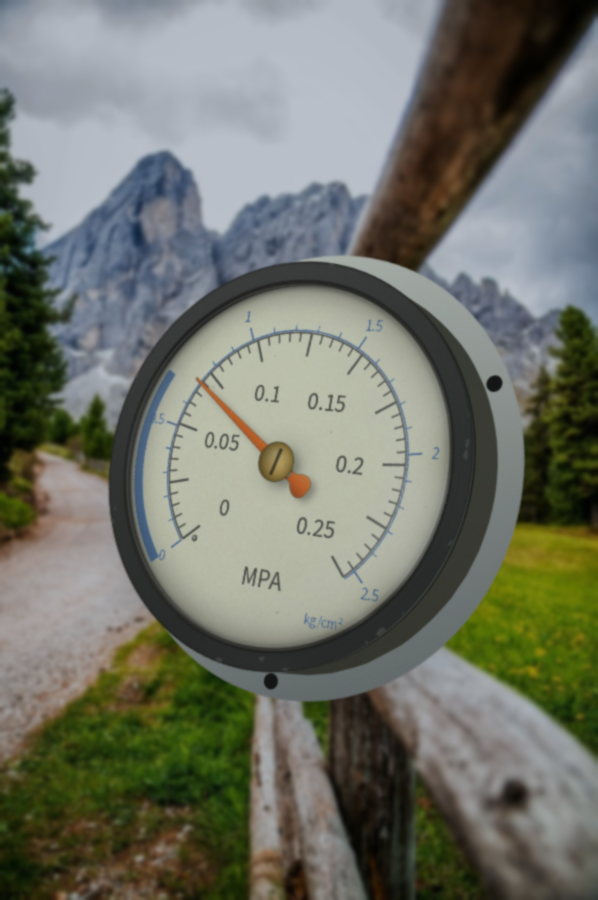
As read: value=0.07 unit=MPa
